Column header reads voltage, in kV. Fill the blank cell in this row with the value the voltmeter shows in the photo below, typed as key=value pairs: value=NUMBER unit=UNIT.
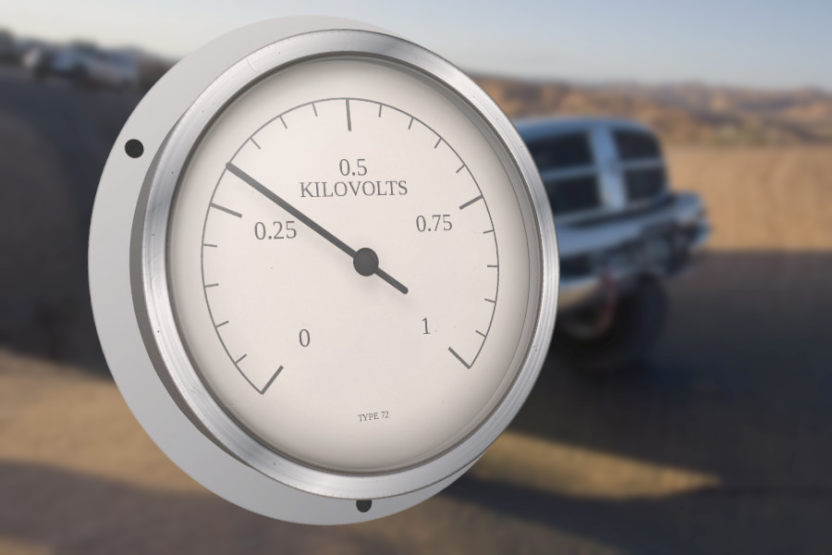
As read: value=0.3 unit=kV
